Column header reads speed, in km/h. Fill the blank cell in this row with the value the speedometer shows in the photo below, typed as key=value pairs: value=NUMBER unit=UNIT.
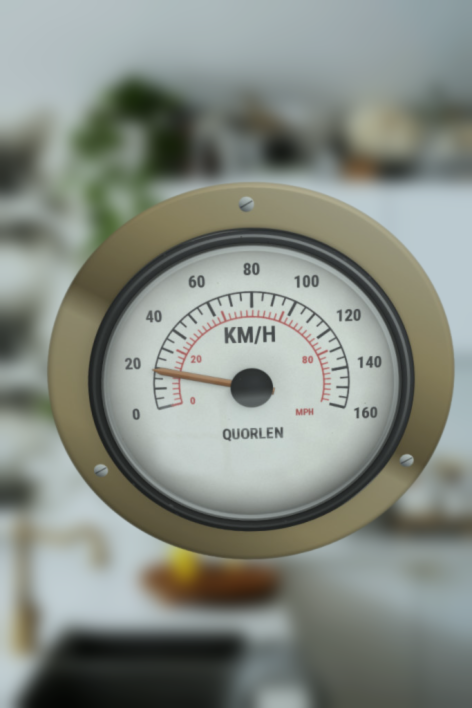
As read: value=20 unit=km/h
